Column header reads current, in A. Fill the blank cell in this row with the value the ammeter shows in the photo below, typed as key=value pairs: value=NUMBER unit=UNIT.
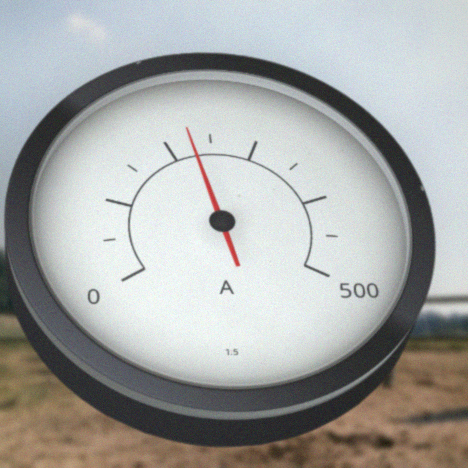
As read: value=225 unit=A
